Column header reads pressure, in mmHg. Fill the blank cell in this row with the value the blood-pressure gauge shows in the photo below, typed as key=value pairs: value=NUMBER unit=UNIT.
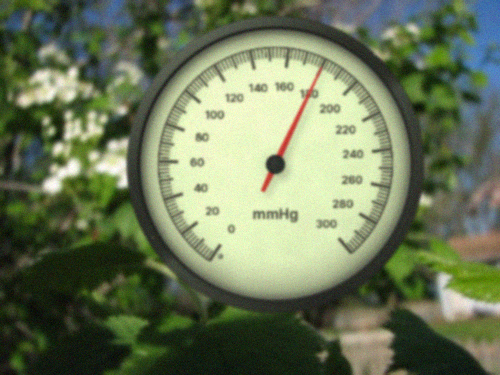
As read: value=180 unit=mmHg
